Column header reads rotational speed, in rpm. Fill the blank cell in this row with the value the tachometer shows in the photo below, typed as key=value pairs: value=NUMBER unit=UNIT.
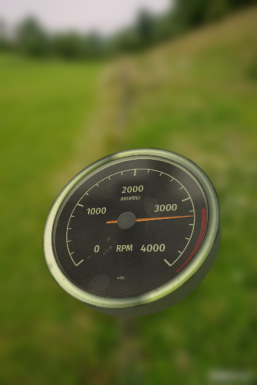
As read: value=3300 unit=rpm
